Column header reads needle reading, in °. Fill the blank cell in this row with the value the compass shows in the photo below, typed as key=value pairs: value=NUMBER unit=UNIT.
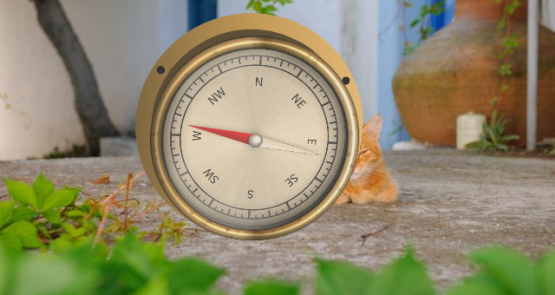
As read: value=280 unit=°
